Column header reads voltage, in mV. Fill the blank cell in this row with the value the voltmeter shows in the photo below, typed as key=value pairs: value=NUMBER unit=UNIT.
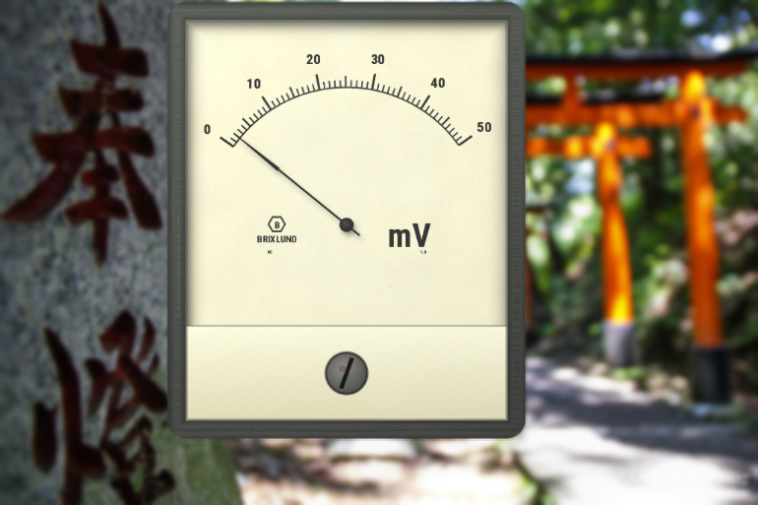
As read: value=2 unit=mV
